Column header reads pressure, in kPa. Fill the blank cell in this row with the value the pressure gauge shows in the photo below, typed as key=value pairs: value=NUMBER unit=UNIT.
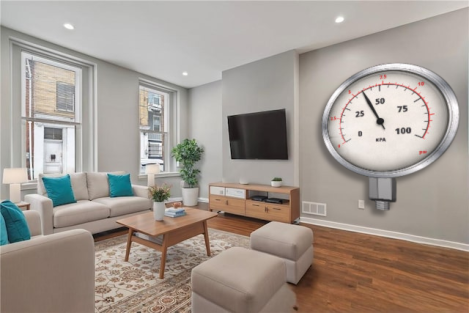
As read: value=40 unit=kPa
